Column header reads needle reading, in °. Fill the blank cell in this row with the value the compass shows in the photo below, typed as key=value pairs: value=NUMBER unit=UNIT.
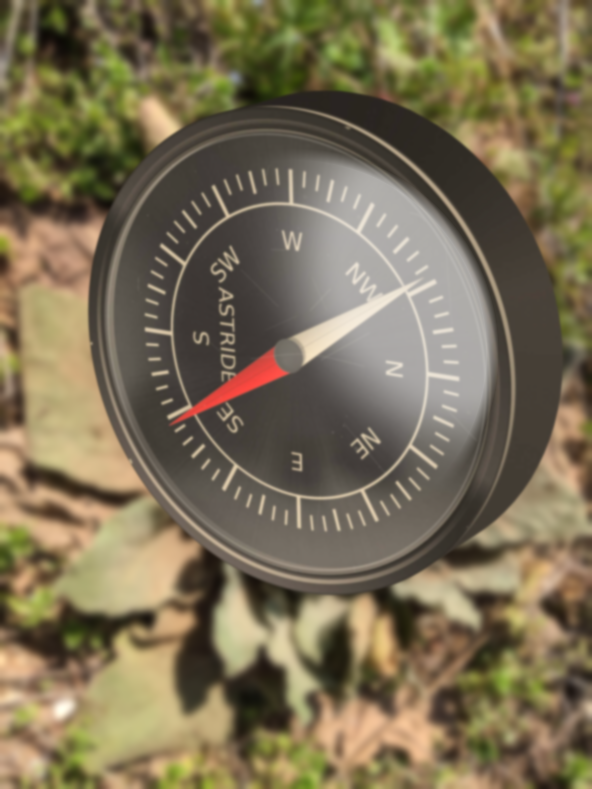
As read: value=147.5 unit=°
